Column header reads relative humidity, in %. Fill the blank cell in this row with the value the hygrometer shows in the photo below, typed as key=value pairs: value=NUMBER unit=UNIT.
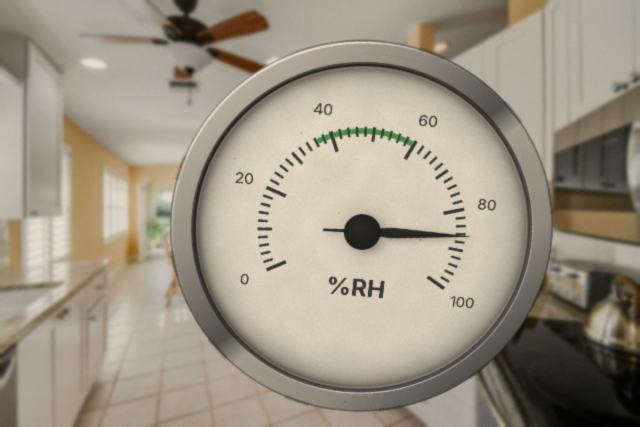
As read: value=86 unit=%
